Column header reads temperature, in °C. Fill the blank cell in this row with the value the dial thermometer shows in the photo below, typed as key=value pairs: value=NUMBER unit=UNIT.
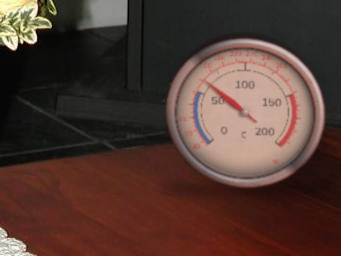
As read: value=62.5 unit=°C
